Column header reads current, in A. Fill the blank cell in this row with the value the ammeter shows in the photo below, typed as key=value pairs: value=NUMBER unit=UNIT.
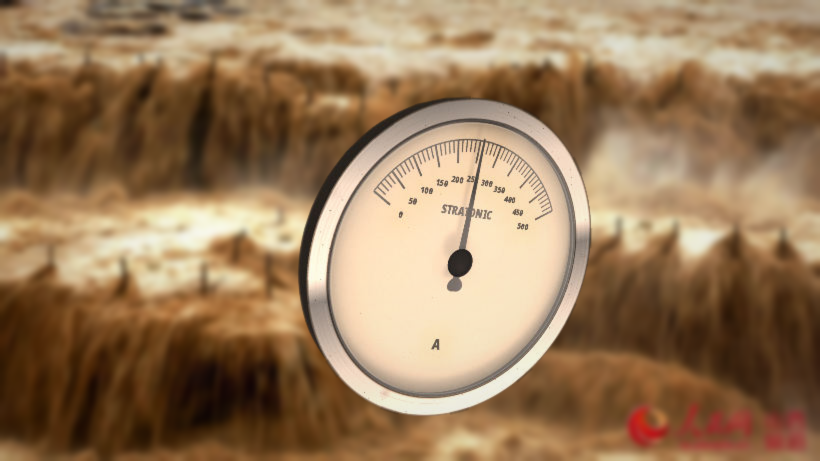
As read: value=250 unit=A
